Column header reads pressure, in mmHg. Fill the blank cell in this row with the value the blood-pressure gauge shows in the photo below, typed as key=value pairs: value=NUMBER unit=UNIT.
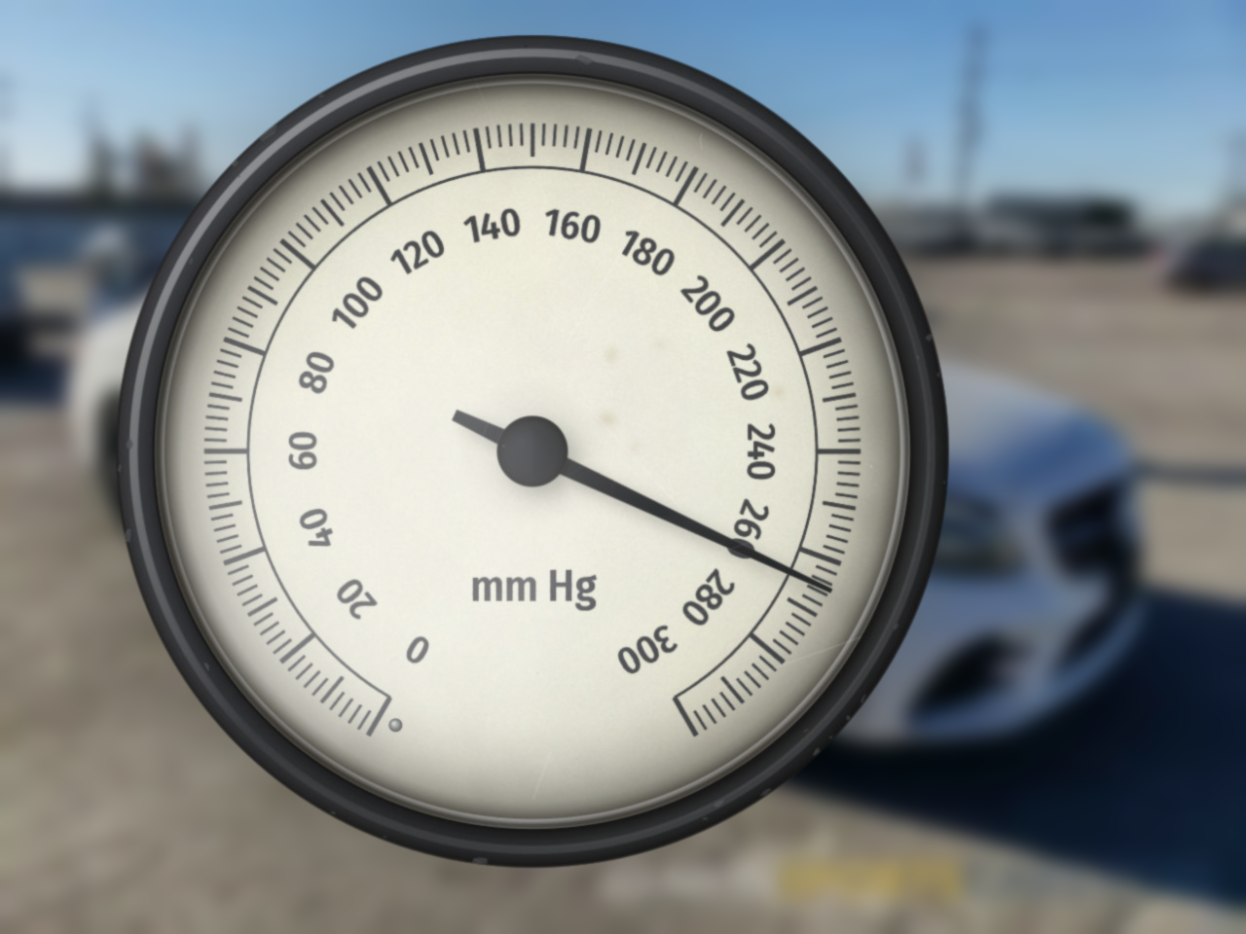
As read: value=265 unit=mmHg
